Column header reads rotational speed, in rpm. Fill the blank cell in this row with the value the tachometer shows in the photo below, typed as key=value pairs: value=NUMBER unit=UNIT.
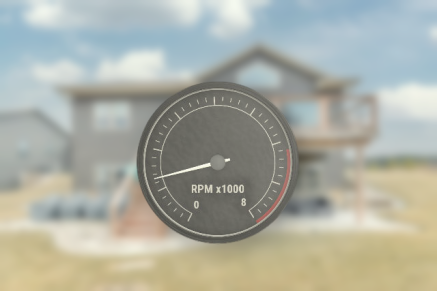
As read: value=1300 unit=rpm
